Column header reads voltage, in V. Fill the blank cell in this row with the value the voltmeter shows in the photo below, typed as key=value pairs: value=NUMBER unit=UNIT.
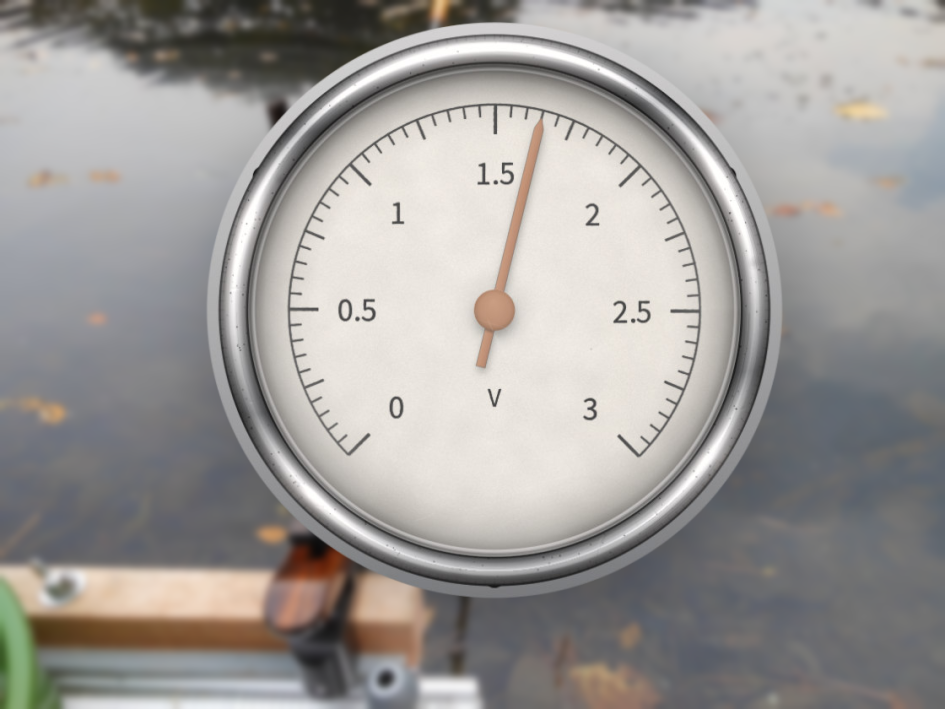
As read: value=1.65 unit=V
